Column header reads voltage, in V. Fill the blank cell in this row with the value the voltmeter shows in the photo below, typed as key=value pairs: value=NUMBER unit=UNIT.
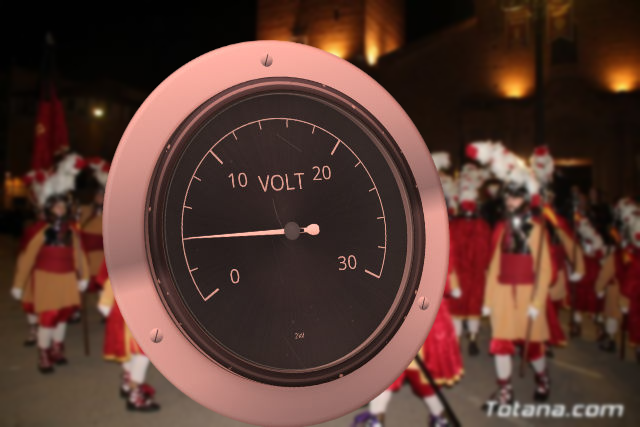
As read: value=4 unit=V
